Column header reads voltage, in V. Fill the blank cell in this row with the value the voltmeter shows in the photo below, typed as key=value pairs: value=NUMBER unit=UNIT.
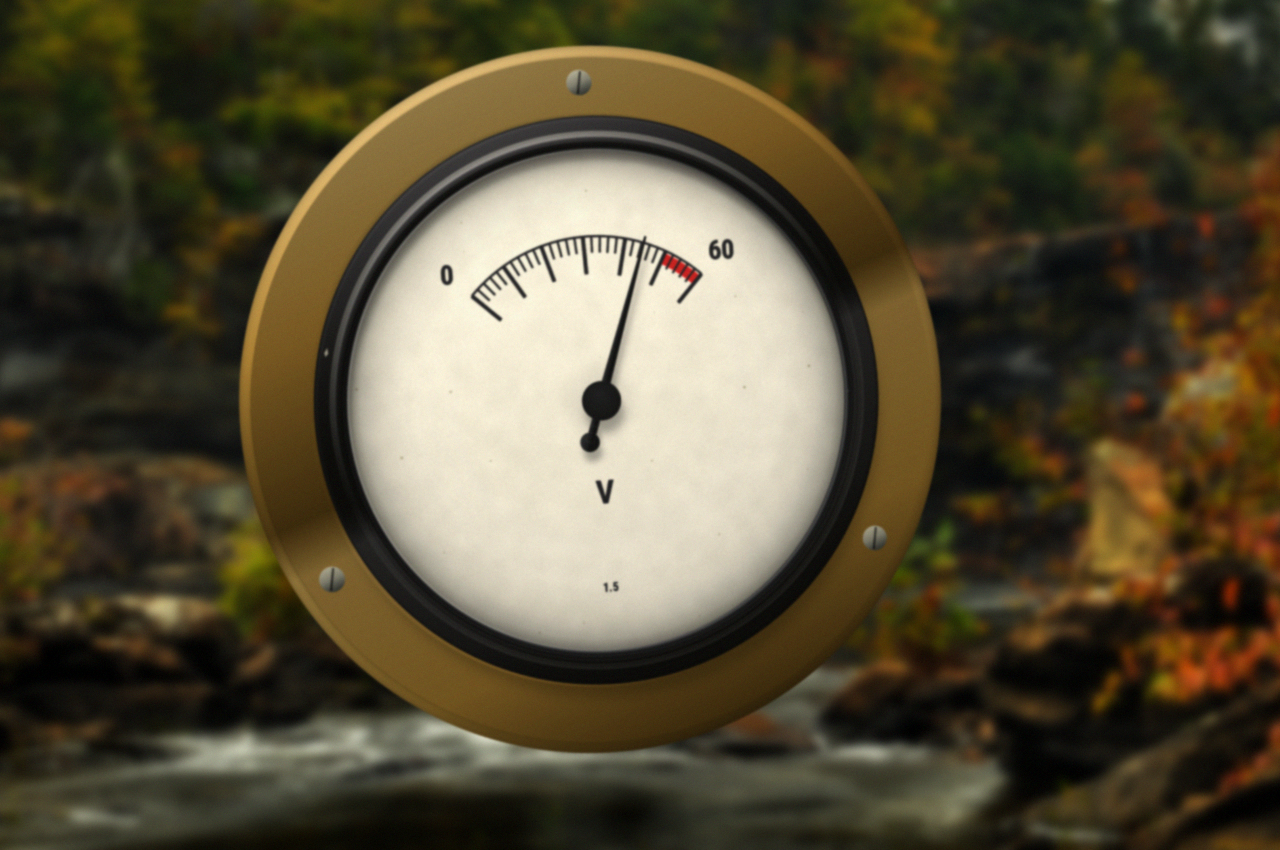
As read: value=44 unit=V
